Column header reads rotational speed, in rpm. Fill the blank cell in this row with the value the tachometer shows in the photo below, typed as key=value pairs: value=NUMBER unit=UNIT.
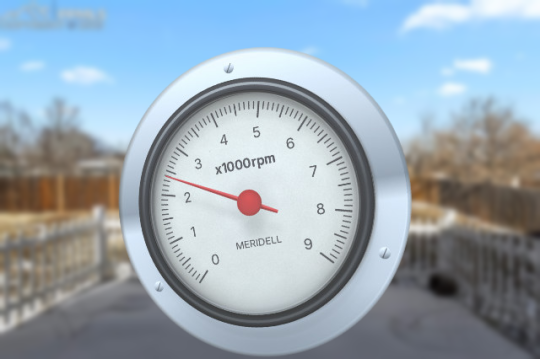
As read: value=2400 unit=rpm
